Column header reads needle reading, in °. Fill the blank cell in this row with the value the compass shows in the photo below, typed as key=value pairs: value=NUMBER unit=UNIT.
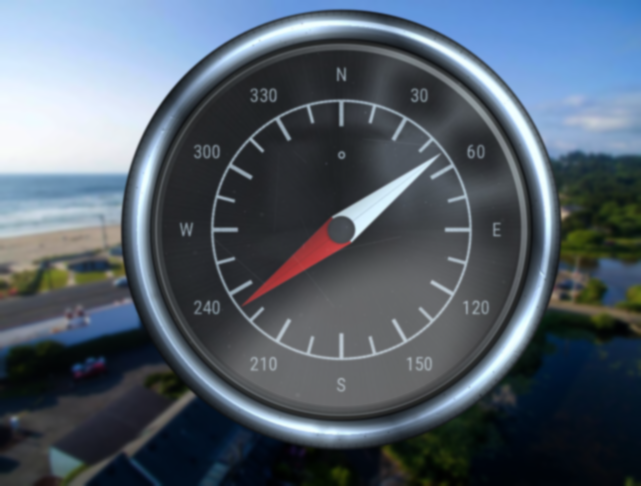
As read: value=232.5 unit=°
